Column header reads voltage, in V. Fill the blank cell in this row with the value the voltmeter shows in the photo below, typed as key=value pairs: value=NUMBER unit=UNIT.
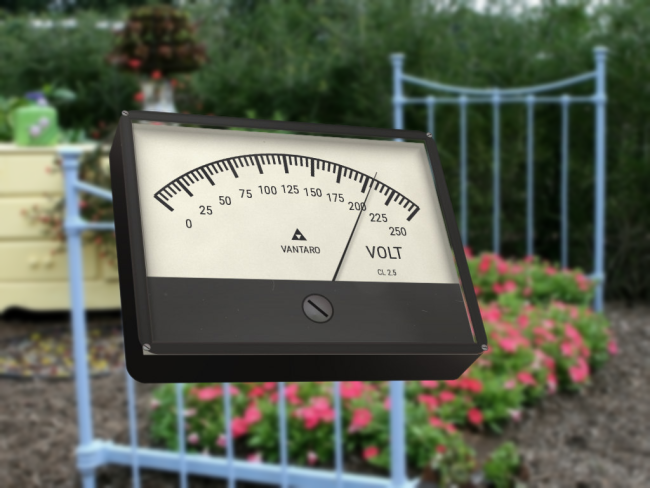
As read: value=205 unit=V
